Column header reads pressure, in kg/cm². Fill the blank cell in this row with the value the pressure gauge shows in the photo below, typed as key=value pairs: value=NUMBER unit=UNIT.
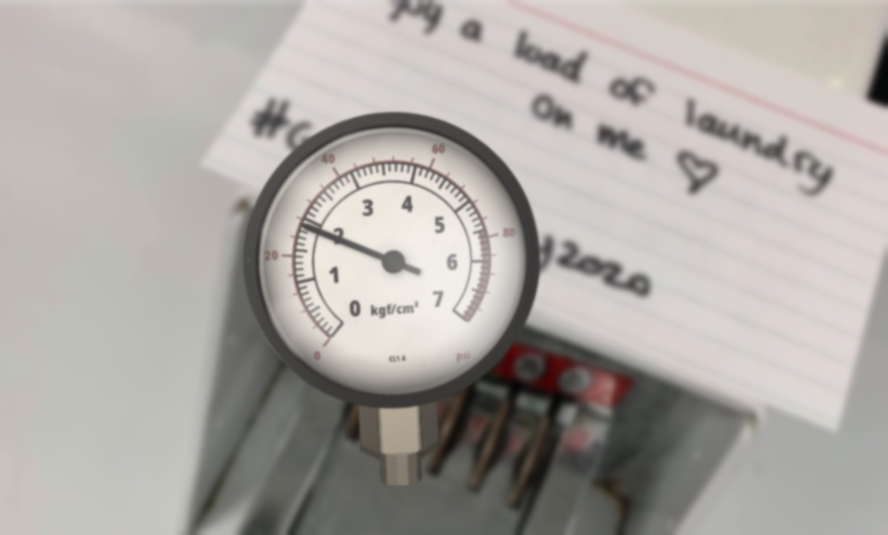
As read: value=1.9 unit=kg/cm²
